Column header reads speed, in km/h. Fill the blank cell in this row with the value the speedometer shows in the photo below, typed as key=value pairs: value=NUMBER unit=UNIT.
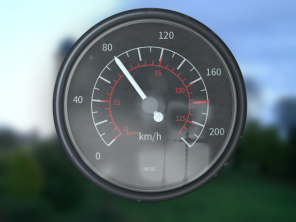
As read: value=80 unit=km/h
